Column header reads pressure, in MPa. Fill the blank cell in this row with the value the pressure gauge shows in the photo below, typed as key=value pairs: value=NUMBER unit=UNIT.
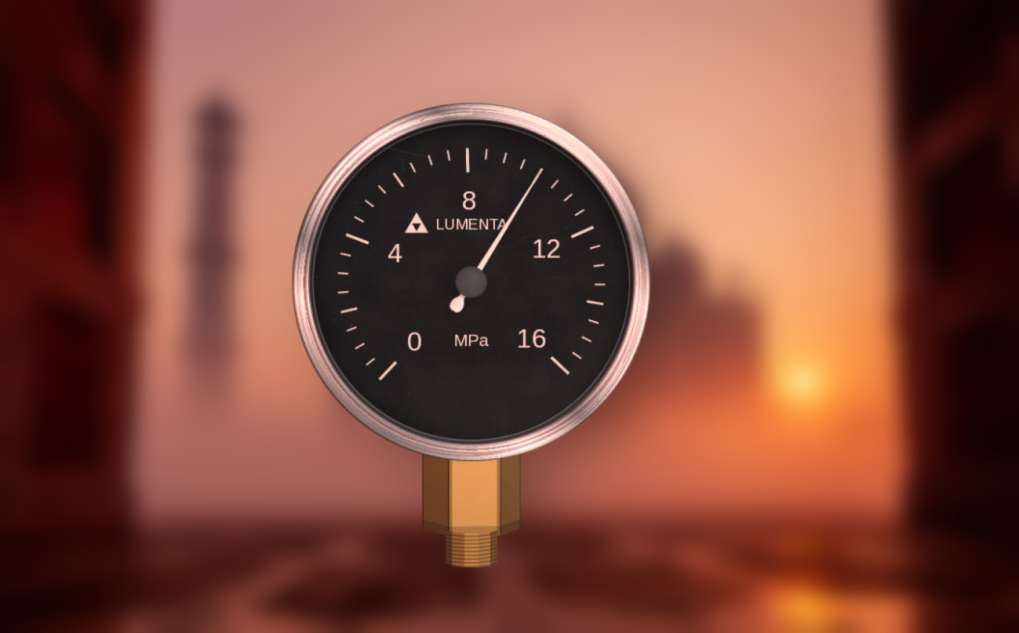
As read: value=10 unit=MPa
